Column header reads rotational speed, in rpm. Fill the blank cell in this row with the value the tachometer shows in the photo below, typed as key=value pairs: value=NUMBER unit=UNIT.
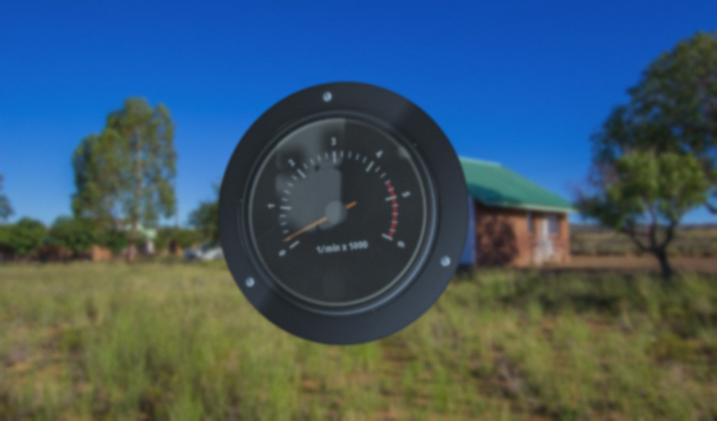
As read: value=200 unit=rpm
